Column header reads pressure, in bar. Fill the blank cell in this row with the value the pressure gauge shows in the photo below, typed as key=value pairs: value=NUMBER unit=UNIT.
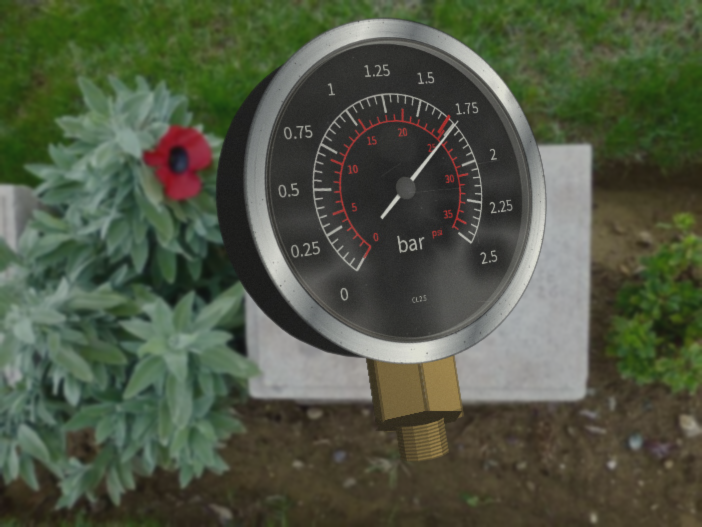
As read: value=1.75 unit=bar
